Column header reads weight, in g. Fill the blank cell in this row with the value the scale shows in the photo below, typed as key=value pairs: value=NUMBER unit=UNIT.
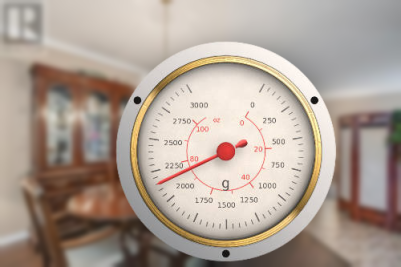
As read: value=2150 unit=g
